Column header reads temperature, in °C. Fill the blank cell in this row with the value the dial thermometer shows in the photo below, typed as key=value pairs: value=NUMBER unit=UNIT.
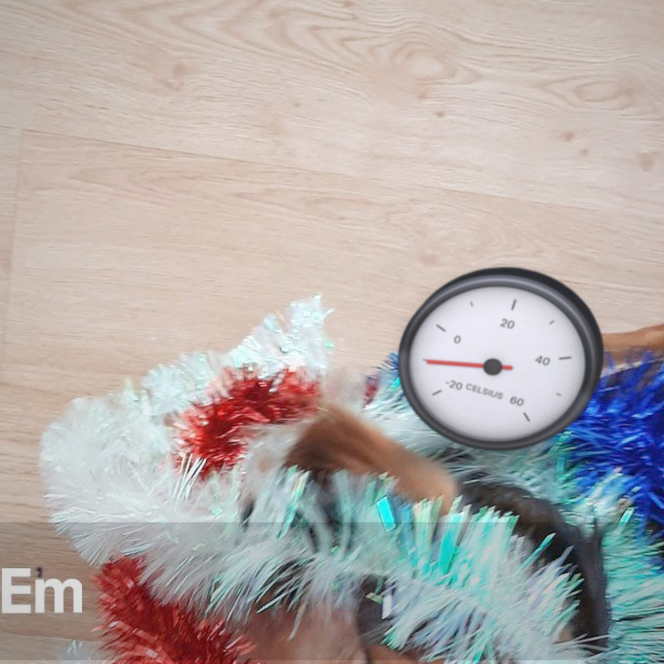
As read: value=-10 unit=°C
